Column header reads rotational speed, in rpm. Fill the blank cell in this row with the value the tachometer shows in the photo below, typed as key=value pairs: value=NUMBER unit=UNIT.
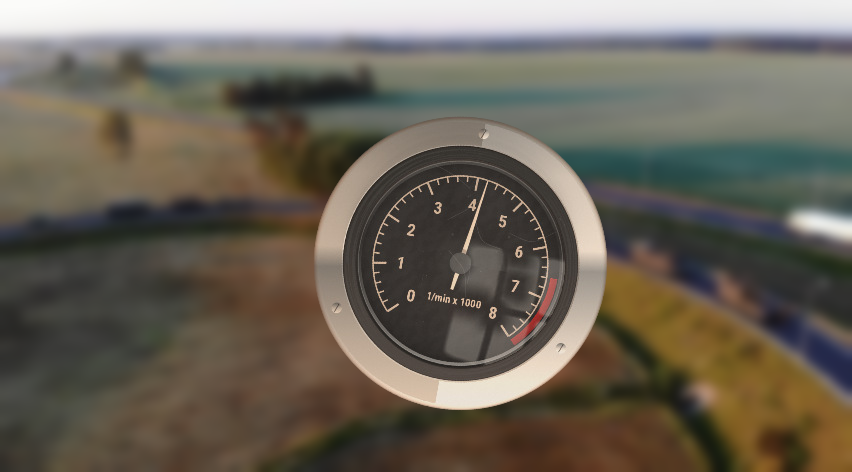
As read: value=4200 unit=rpm
